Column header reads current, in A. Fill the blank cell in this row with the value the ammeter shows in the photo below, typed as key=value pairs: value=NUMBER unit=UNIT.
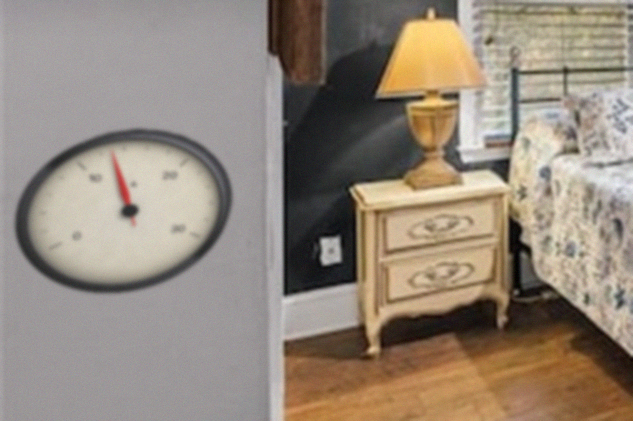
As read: value=13 unit=A
